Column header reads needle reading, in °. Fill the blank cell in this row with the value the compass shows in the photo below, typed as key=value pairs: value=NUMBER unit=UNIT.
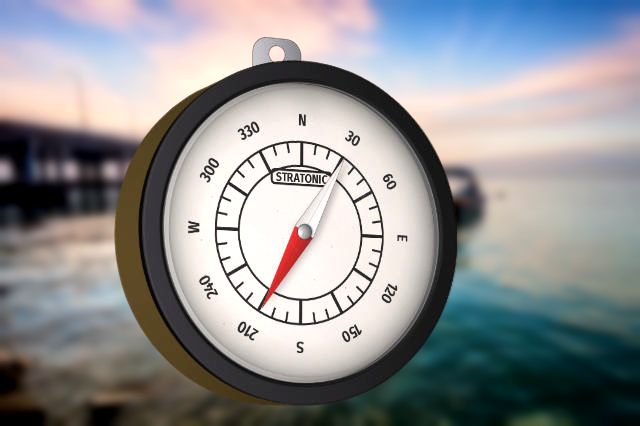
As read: value=210 unit=°
